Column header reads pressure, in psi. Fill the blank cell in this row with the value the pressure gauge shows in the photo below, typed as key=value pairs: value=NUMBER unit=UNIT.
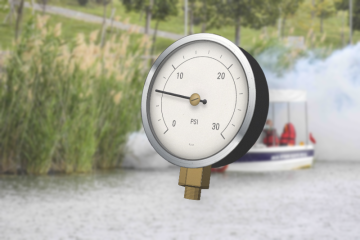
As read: value=6 unit=psi
